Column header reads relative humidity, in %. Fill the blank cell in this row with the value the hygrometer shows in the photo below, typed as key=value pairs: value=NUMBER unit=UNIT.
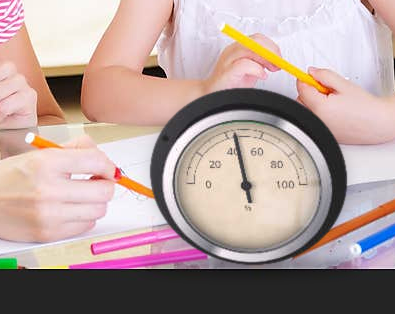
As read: value=45 unit=%
